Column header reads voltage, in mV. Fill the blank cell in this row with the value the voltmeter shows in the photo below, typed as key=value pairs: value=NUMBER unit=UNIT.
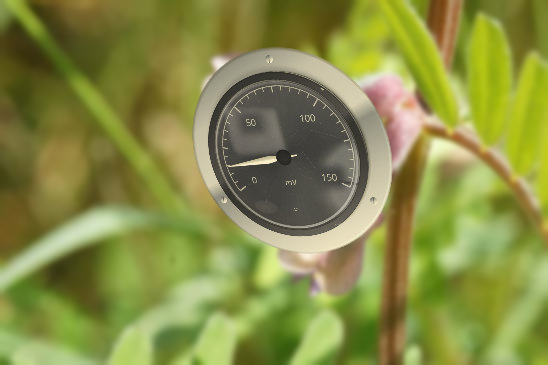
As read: value=15 unit=mV
